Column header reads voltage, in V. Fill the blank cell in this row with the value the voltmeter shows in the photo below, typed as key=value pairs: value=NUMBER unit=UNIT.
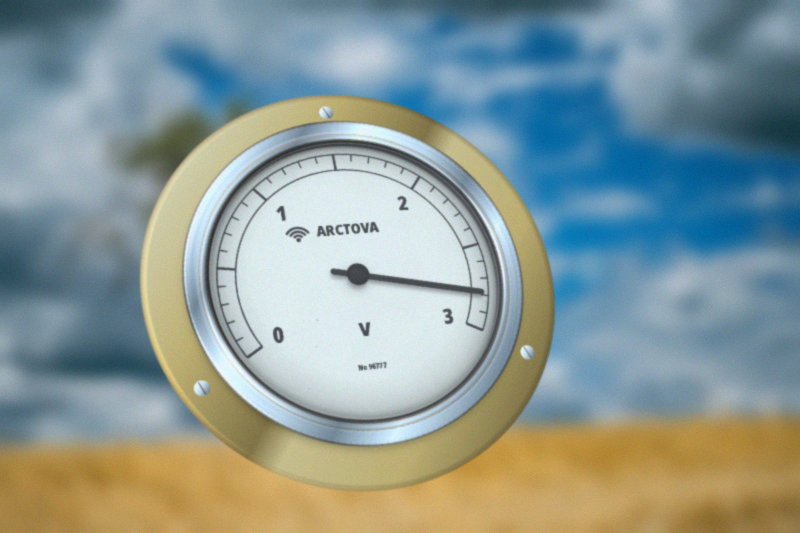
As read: value=2.8 unit=V
